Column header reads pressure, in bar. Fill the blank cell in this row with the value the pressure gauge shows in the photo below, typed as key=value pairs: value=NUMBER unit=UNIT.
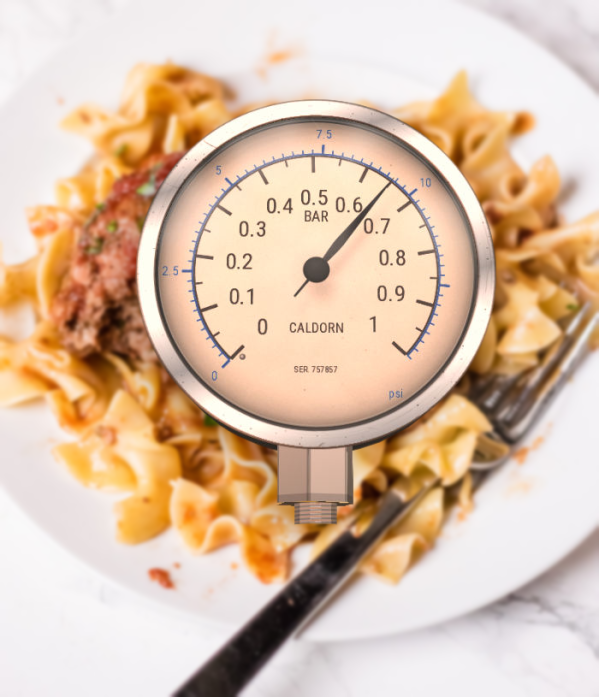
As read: value=0.65 unit=bar
